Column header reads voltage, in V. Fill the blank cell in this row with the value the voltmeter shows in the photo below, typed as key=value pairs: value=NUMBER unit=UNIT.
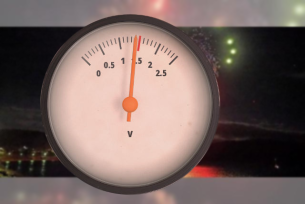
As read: value=1.4 unit=V
